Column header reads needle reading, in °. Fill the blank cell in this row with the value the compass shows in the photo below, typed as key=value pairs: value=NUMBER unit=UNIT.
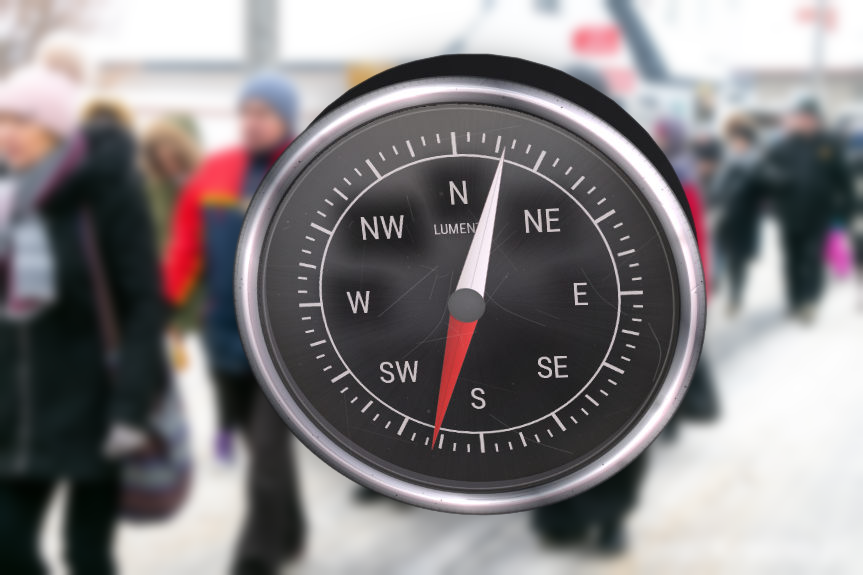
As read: value=197.5 unit=°
